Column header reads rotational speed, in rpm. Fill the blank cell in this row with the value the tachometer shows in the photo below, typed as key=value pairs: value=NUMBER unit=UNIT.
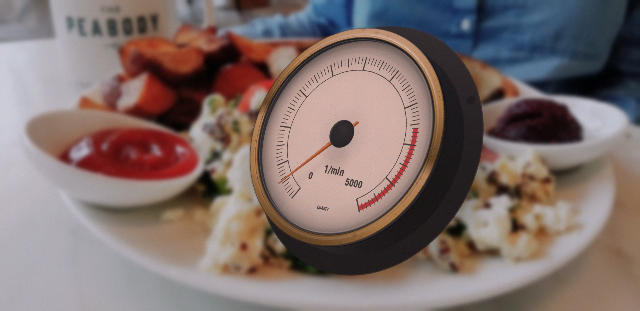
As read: value=250 unit=rpm
